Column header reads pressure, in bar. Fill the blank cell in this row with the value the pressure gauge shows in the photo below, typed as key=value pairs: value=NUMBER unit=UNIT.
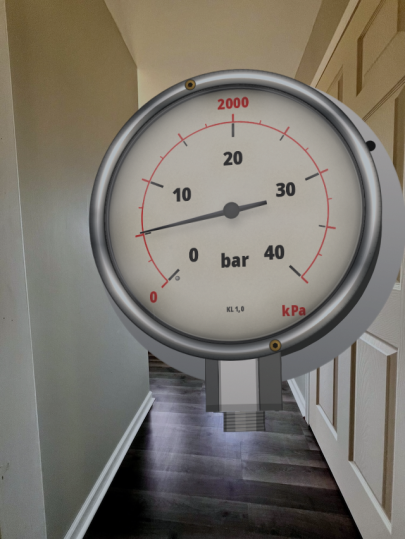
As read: value=5 unit=bar
